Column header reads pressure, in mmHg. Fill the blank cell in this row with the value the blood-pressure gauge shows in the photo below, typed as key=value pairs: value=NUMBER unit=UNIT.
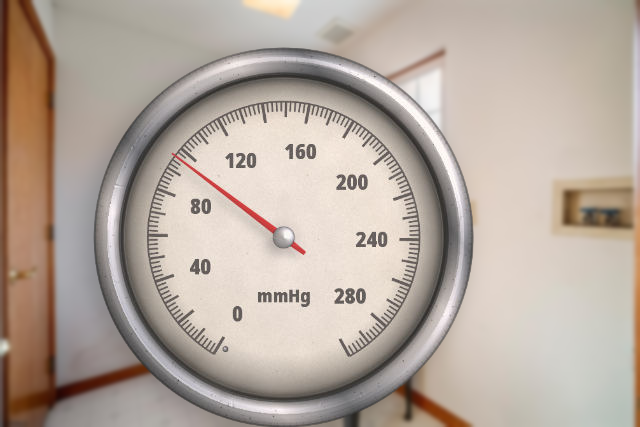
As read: value=96 unit=mmHg
